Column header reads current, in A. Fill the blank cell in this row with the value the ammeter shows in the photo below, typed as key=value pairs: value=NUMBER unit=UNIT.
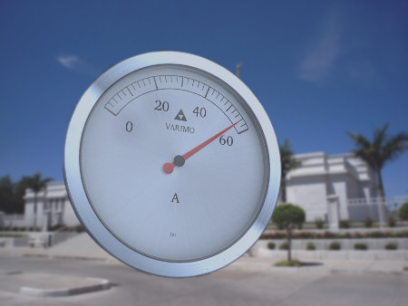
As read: value=56 unit=A
